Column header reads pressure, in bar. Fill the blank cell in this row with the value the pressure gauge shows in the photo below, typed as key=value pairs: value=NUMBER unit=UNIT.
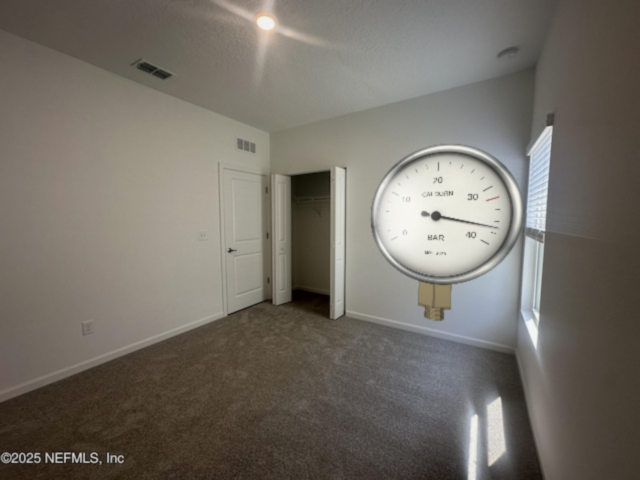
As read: value=37 unit=bar
